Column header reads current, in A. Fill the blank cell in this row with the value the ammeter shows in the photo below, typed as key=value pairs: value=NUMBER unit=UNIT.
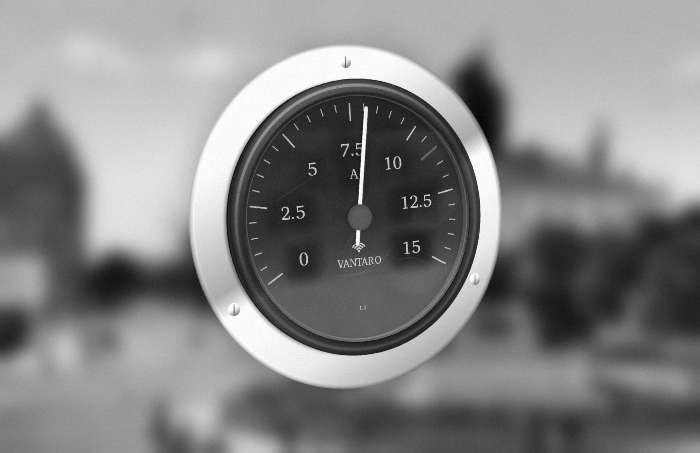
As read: value=8 unit=A
